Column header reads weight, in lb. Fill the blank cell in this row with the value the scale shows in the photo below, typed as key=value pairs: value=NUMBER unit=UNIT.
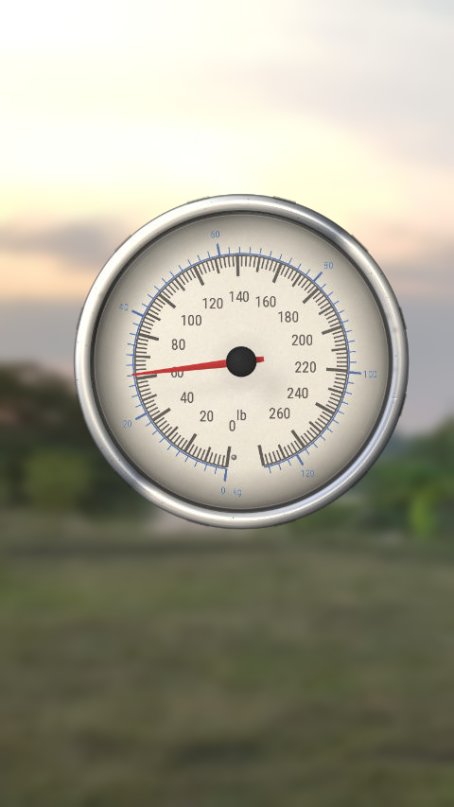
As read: value=62 unit=lb
